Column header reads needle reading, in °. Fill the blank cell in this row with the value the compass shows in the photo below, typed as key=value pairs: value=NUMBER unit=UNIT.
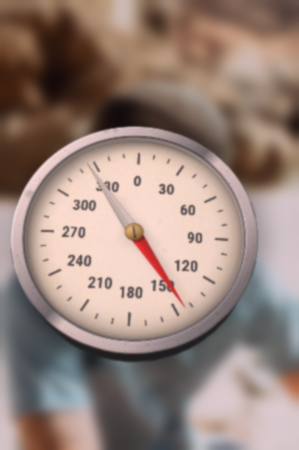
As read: value=145 unit=°
